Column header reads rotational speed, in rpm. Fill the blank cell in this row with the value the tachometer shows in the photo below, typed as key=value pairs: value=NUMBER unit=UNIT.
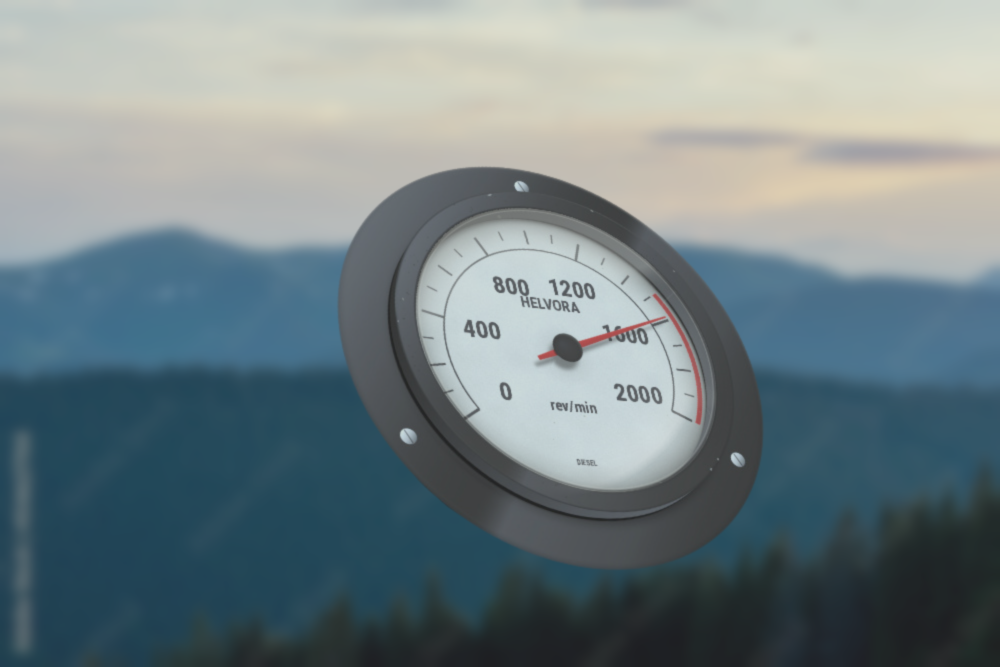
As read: value=1600 unit=rpm
